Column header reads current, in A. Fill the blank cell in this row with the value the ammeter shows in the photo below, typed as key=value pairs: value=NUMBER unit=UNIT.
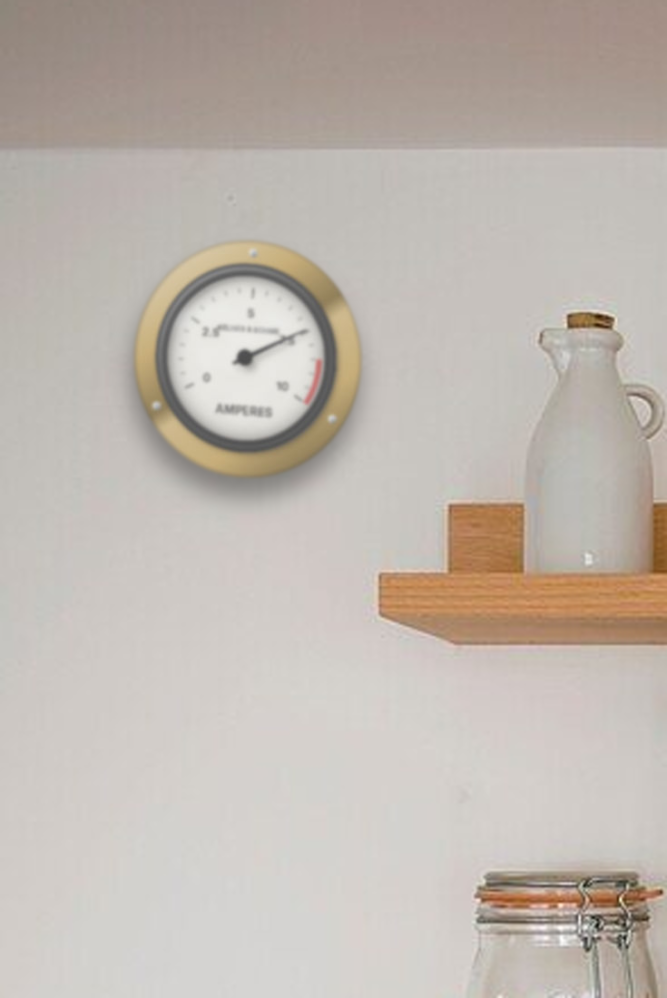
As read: value=7.5 unit=A
